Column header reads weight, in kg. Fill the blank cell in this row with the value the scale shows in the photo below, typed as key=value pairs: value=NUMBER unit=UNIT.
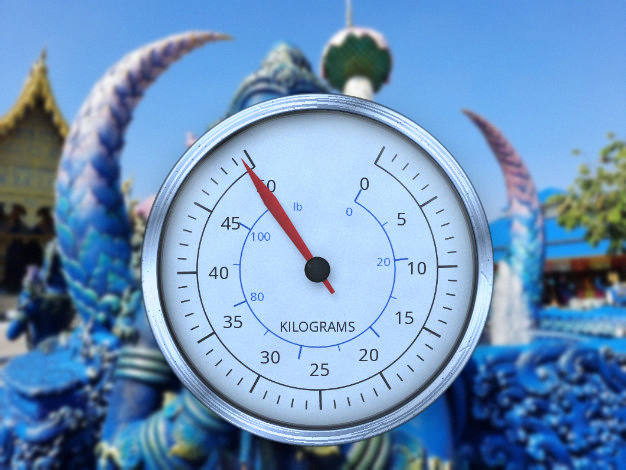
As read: value=49.5 unit=kg
